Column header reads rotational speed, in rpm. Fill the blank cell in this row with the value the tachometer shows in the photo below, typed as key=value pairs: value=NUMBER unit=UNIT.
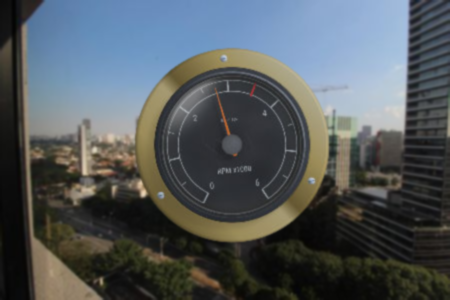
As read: value=2750 unit=rpm
